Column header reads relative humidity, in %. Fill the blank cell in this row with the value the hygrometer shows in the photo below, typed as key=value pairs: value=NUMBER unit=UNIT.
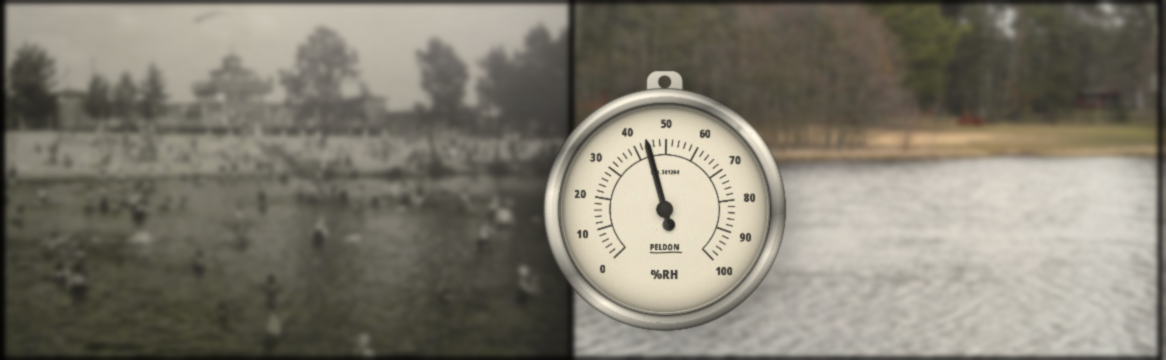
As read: value=44 unit=%
